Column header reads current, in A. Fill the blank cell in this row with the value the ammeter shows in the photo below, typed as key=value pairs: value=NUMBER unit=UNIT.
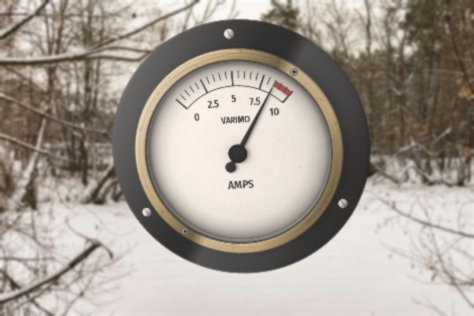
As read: value=8.5 unit=A
